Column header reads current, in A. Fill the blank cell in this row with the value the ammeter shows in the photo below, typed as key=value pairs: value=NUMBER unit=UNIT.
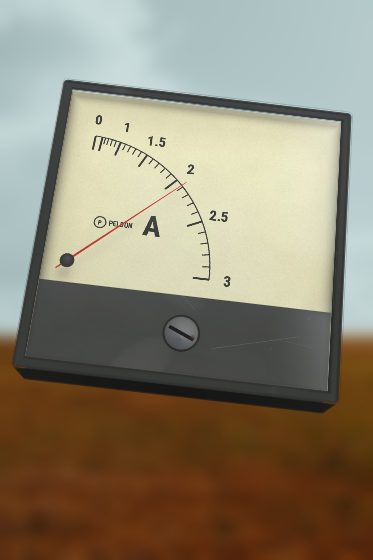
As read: value=2.1 unit=A
